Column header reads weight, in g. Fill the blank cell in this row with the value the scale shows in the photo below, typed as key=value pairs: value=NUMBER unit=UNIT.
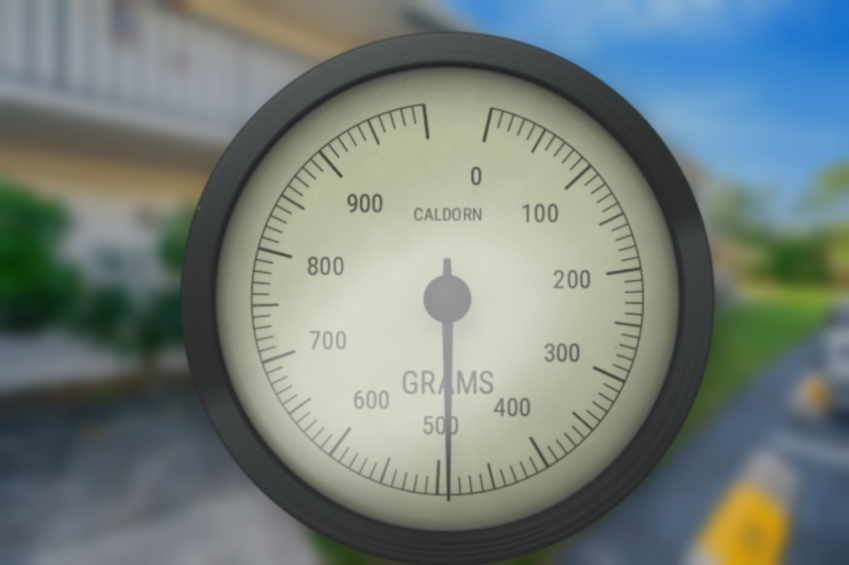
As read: value=490 unit=g
